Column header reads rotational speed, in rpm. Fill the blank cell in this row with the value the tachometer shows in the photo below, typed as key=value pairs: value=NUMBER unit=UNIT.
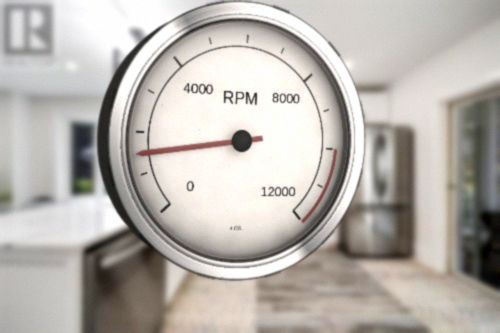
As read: value=1500 unit=rpm
